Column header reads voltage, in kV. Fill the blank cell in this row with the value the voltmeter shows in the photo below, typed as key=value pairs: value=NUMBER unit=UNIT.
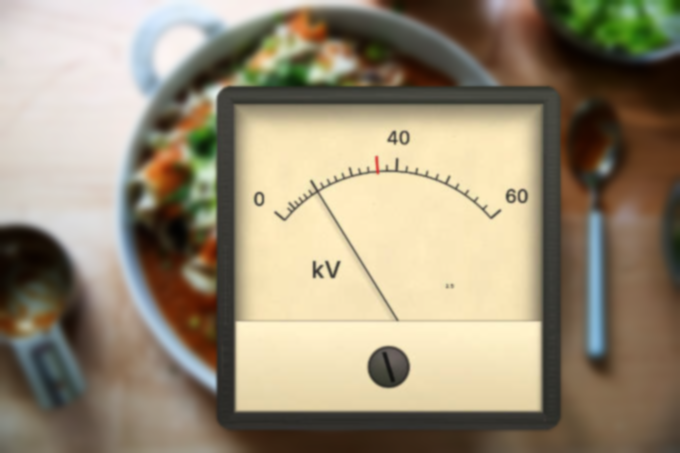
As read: value=20 unit=kV
